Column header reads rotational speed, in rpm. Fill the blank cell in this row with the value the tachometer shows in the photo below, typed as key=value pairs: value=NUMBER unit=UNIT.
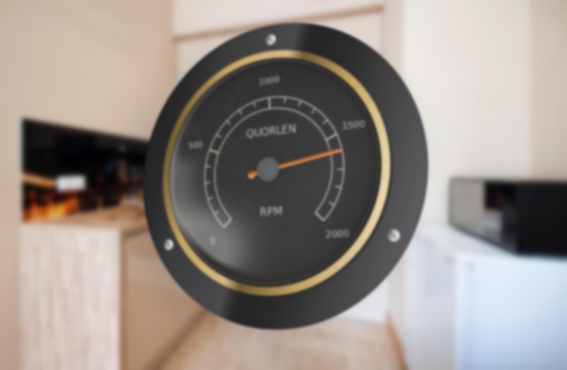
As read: value=1600 unit=rpm
